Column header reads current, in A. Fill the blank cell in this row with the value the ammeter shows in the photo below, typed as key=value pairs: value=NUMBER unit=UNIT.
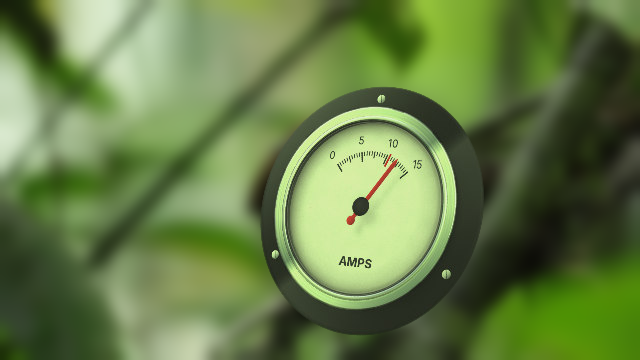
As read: value=12.5 unit=A
